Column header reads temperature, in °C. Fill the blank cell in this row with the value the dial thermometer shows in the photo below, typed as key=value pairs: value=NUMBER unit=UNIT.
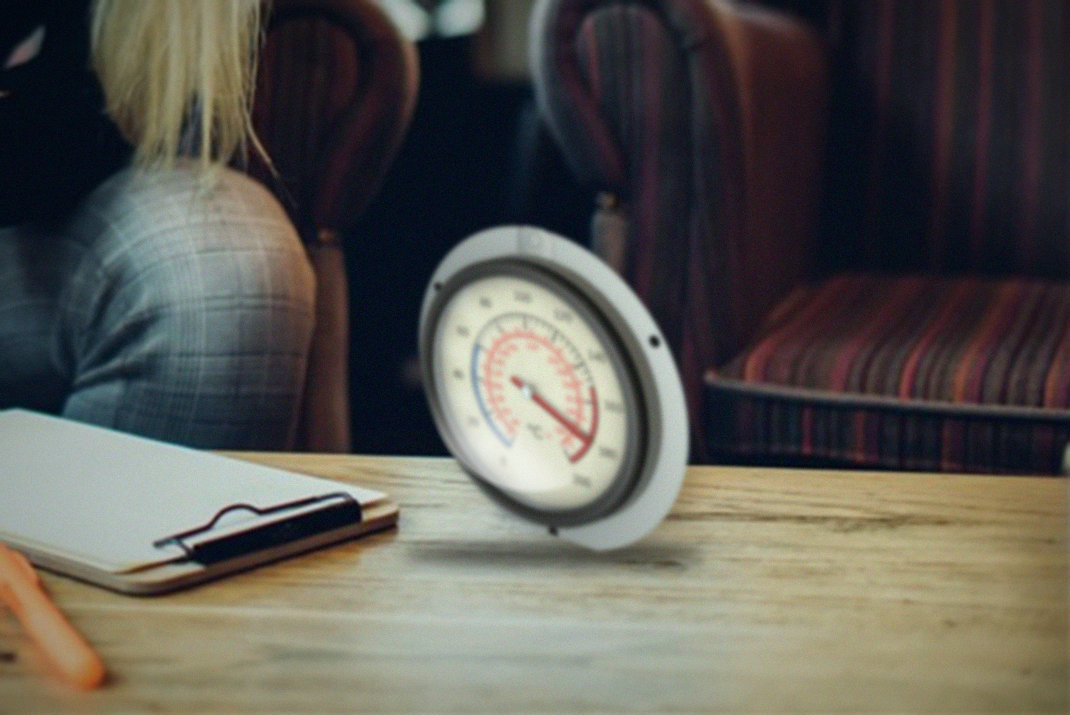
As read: value=180 unit=°C
